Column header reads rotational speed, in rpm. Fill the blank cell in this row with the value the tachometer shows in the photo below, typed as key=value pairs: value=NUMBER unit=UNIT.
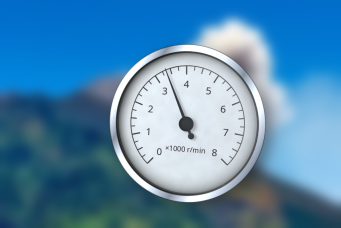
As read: value=3375 unit=rpm
